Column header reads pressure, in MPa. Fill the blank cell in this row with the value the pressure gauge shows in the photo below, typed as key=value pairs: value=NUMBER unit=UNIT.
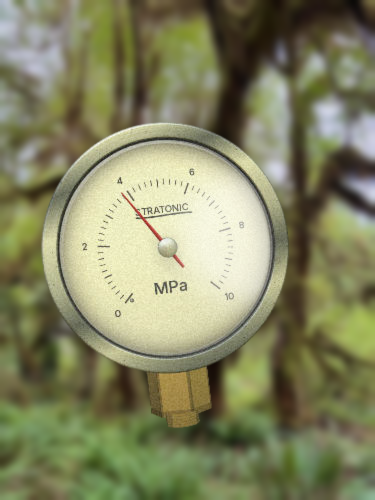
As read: value=3.8 unit=MPa
